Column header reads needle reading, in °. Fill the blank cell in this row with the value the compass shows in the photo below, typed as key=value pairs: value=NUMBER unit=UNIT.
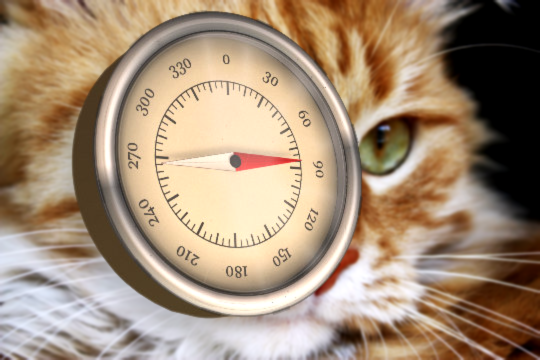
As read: value=85 unit=°
